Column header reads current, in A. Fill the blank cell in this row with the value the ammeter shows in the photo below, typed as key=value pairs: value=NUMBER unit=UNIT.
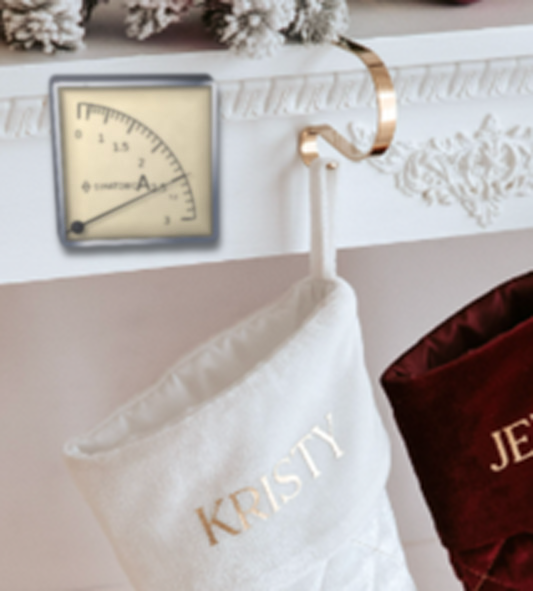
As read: value=2.5 unit=A
